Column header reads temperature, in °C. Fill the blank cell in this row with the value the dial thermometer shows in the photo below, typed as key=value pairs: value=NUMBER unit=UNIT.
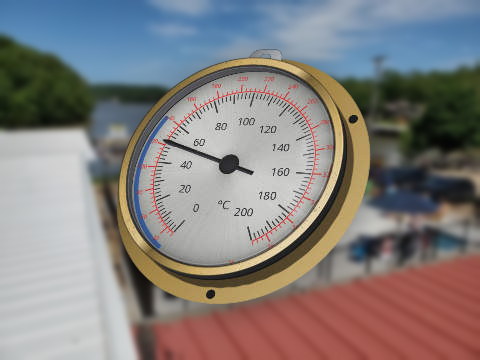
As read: value=50 unit=°C
